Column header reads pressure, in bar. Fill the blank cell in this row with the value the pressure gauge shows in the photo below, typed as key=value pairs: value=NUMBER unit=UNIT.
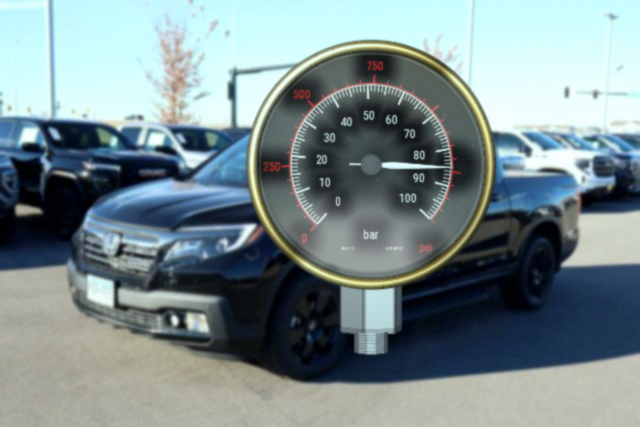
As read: value=85 unit=bar
